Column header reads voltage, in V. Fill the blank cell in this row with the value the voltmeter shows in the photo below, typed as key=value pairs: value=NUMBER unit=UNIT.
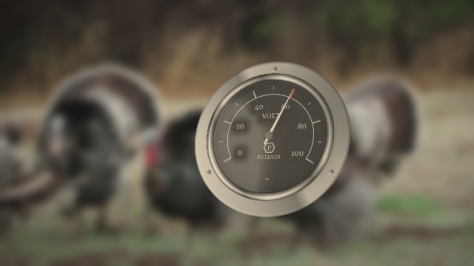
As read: value=60 unit=V
